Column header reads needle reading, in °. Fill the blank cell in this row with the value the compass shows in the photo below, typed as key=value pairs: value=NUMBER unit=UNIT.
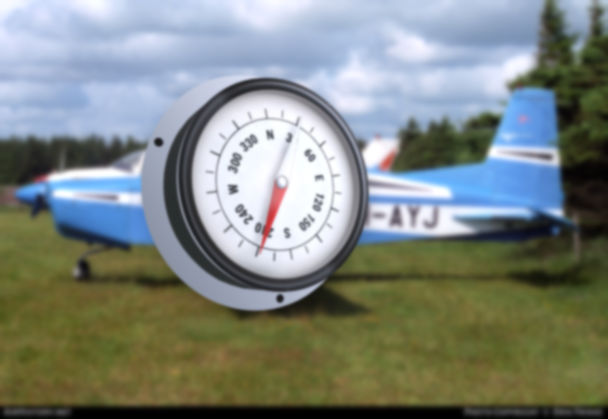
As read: value=210 unit=°
